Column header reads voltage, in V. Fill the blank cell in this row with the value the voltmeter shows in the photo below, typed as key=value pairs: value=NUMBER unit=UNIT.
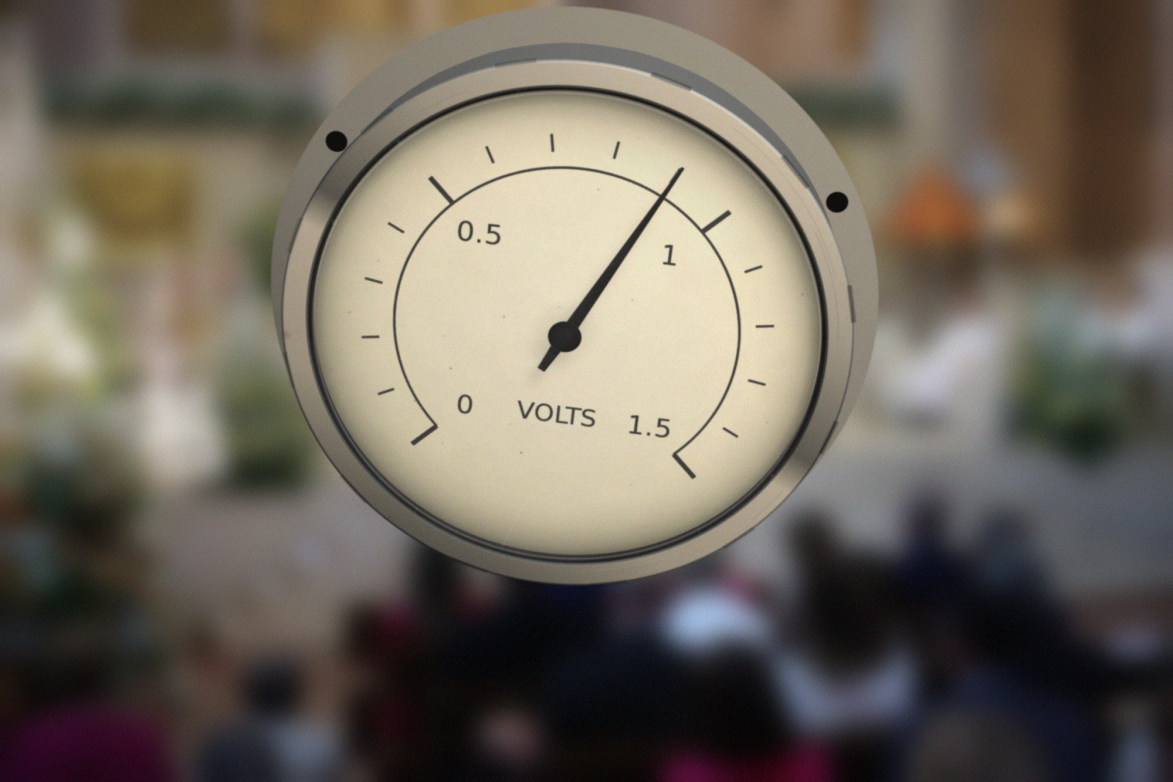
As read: value=0.9 unit=V
